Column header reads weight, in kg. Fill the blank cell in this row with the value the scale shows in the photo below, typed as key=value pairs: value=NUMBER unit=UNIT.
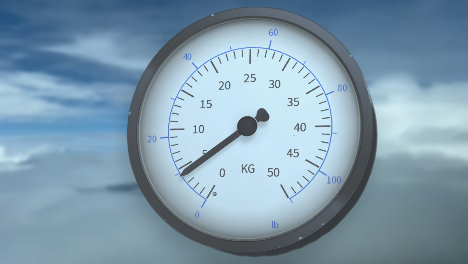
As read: value=4 unit=kg
